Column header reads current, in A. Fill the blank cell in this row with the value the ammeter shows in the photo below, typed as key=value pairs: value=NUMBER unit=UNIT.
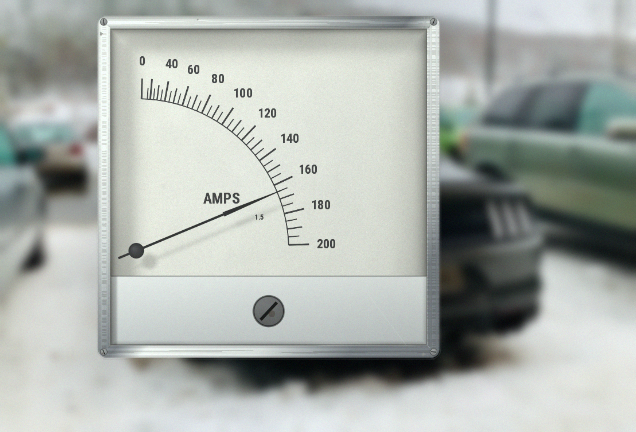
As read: value=165 unit=A
